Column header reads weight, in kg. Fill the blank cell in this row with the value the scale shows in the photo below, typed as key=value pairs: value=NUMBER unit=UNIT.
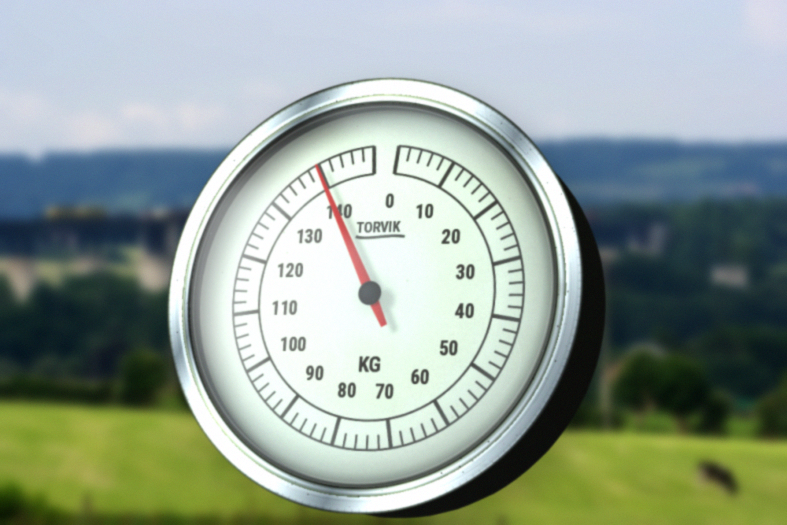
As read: value=140 unit=kg
